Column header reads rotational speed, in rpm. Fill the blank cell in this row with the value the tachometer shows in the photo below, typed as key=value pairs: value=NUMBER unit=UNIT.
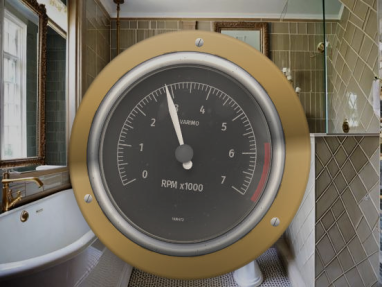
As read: value=2900 unit=rpm
